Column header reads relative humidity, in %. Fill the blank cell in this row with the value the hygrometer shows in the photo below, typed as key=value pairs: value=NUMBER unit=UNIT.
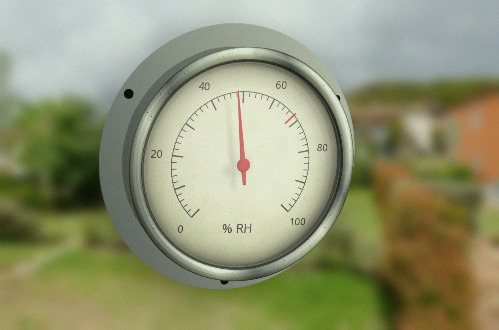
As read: value=48 unit=%
